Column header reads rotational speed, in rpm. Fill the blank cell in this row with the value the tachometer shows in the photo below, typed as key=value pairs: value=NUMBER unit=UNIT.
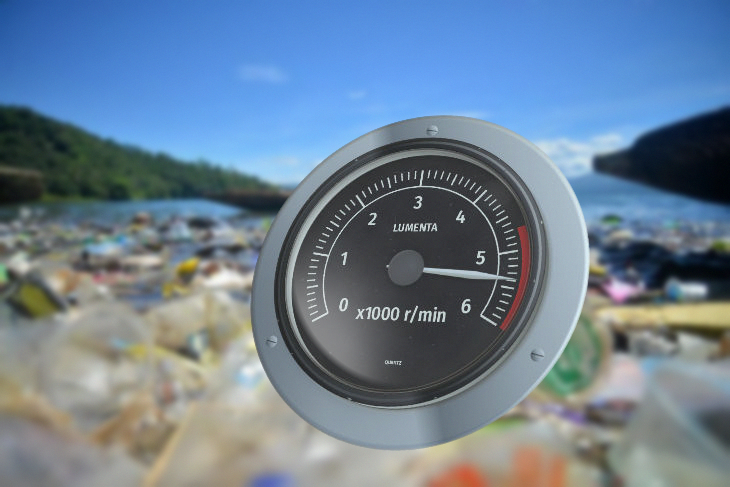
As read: value=5400 unit=rpm
